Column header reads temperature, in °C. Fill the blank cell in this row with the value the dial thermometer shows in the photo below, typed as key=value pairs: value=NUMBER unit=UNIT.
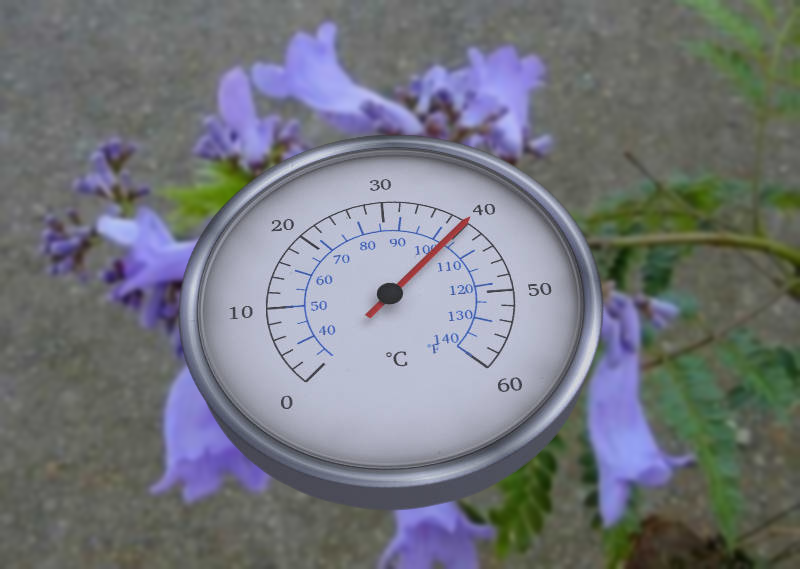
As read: value=40 unit=°C
